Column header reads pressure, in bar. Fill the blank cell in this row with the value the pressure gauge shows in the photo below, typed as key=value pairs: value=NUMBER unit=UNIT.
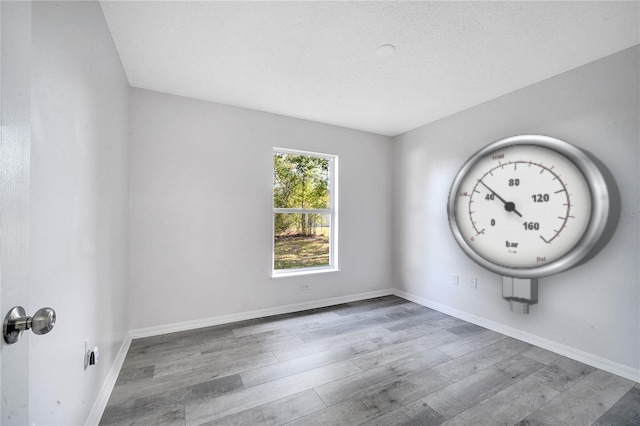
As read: value=50 unit=bar
